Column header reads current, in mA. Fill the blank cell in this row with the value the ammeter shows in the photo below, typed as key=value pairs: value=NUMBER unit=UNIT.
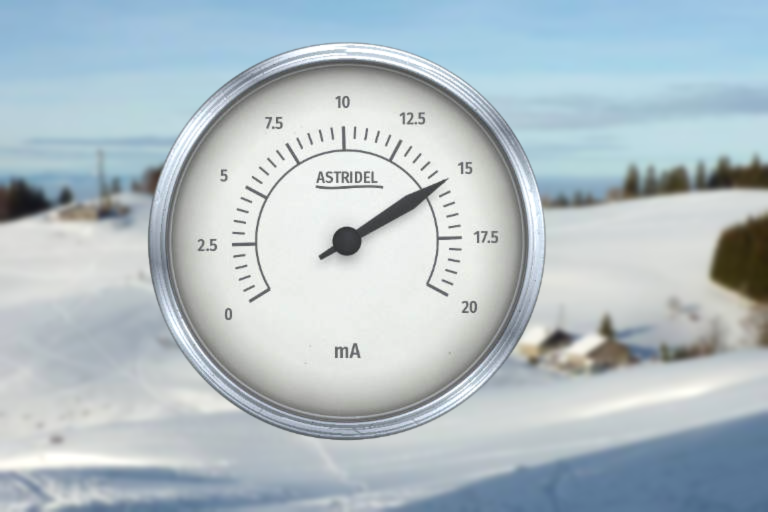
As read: value=15 unit=mA
